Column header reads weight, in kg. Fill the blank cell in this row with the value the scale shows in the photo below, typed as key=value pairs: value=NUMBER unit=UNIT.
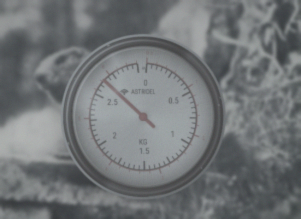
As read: value=2.65 unit=kg
